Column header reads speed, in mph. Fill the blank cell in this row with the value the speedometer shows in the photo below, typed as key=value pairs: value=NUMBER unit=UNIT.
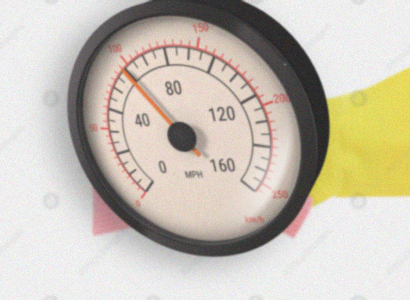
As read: value=60 unit=mph
